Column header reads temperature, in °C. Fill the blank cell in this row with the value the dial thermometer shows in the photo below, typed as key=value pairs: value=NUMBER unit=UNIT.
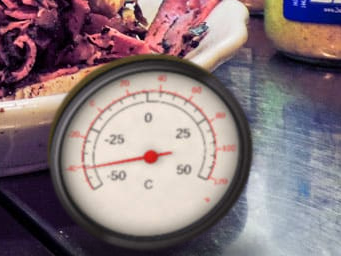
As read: value=-40 unit=°C
